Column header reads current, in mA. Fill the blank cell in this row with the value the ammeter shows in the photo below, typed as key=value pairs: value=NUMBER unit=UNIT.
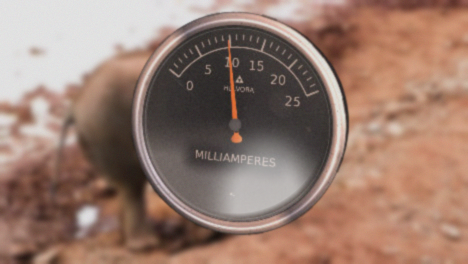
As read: value=10 unit=mA
